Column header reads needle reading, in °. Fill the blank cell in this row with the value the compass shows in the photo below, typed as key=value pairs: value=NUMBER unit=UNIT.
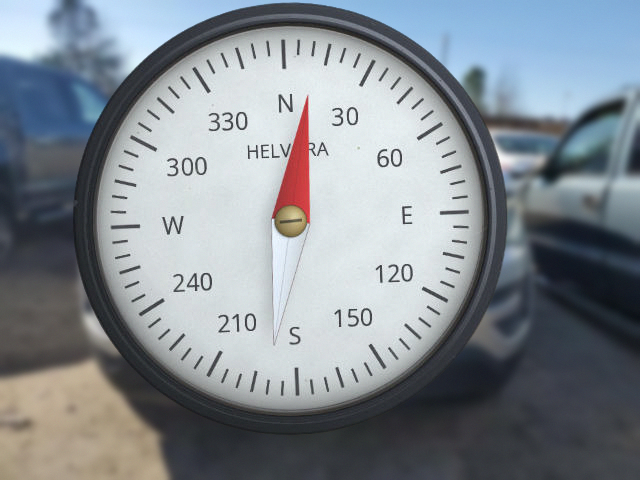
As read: value=10 unit=°
